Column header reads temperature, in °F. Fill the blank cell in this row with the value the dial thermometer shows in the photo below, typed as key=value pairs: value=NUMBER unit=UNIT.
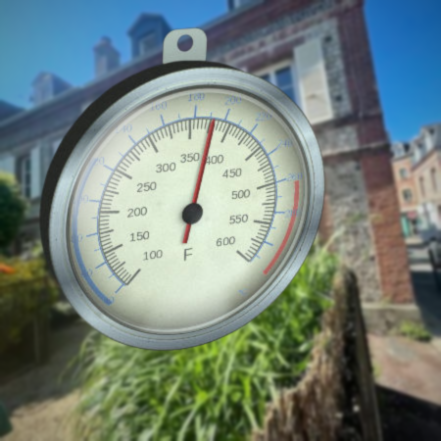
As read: value=375 unit=°F
